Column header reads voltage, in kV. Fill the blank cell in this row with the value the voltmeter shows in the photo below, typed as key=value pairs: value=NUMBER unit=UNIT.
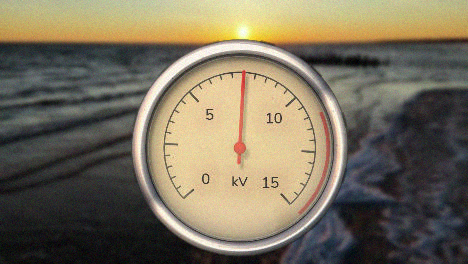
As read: value=7.5 unit=kV
